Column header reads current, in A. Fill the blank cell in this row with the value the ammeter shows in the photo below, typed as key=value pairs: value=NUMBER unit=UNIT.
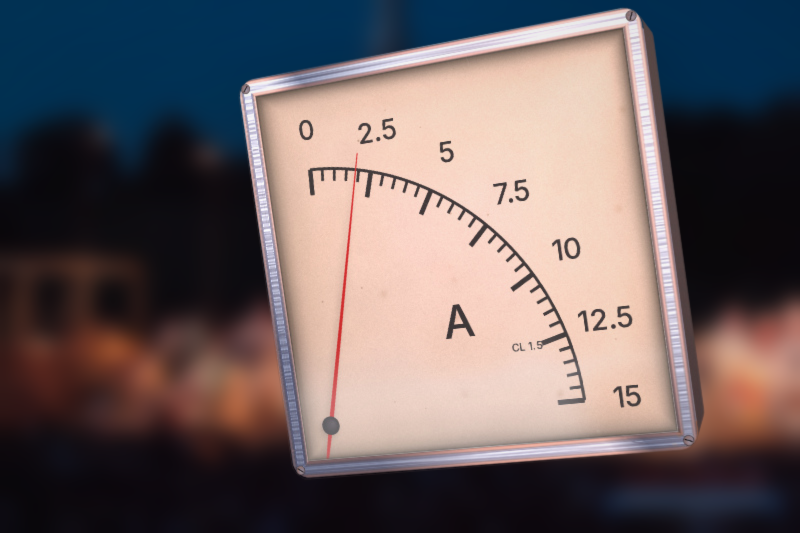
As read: value=2 unit=A
